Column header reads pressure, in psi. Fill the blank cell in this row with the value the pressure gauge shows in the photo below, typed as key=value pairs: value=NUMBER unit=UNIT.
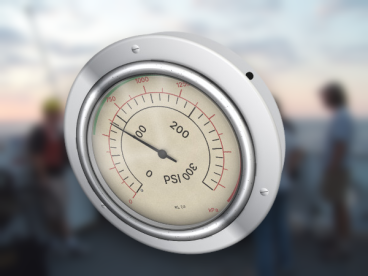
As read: value=90 unit=psi
